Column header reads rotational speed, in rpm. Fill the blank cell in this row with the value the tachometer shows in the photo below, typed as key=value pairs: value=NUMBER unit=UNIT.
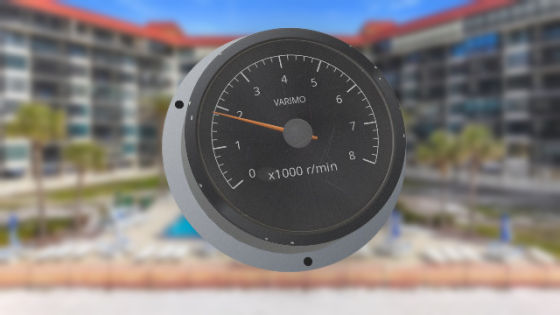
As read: value=1800 unit=rpm
